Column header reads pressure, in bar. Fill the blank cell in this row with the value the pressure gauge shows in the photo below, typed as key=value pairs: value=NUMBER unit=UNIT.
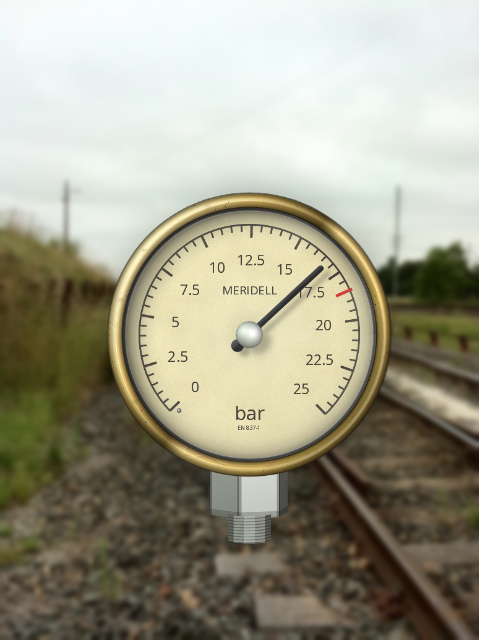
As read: value=16.75 unit=bar
